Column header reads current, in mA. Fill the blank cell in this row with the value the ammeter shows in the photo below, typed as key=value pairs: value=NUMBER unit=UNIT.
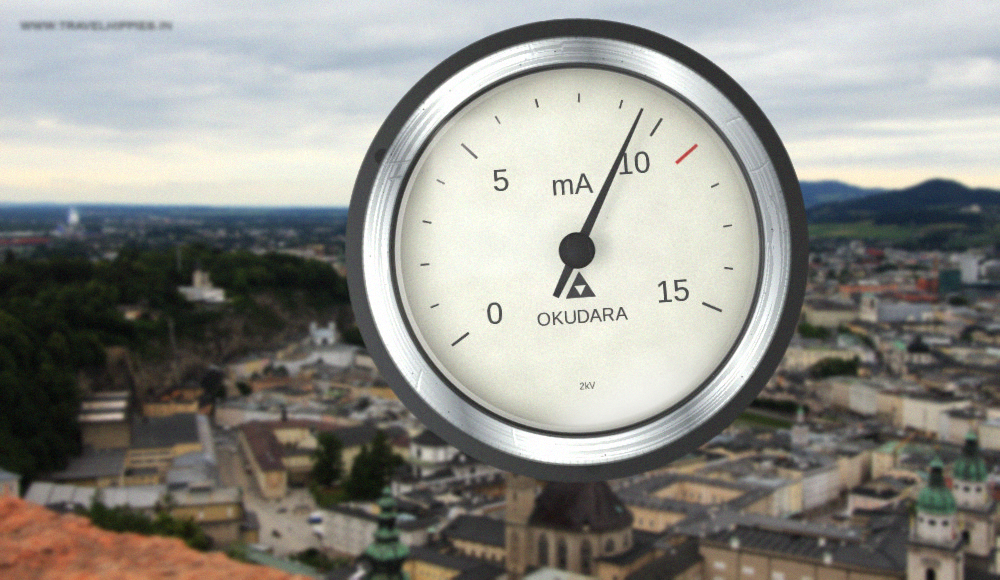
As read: value=9.5 unit=mA
